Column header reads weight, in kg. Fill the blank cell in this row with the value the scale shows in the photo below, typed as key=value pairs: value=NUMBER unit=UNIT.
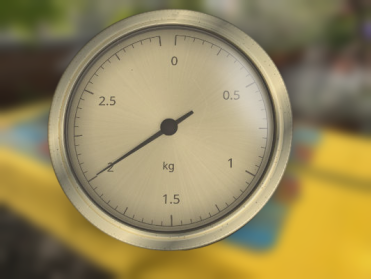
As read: value=2 unit=kg
